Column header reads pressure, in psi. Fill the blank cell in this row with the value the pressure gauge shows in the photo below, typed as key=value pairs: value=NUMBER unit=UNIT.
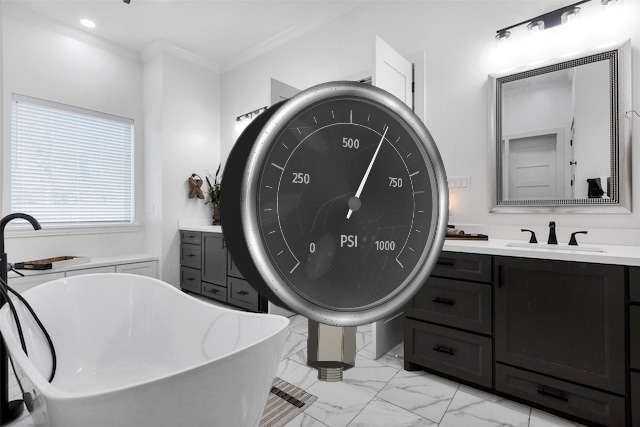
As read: value=600 unit=psi
